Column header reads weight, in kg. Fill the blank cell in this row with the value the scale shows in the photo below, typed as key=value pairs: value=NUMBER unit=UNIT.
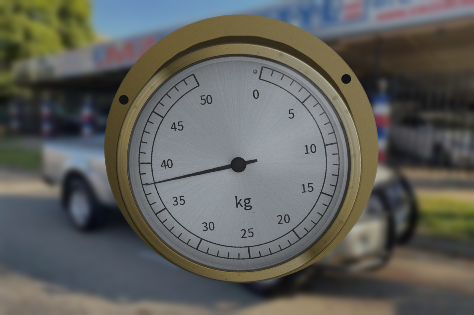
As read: value=38 unit=kg
